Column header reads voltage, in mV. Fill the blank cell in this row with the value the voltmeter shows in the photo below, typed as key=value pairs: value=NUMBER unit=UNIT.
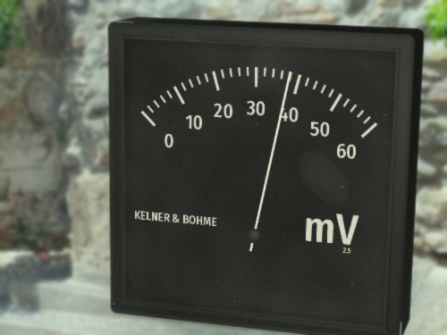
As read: value=38 unit=mV
